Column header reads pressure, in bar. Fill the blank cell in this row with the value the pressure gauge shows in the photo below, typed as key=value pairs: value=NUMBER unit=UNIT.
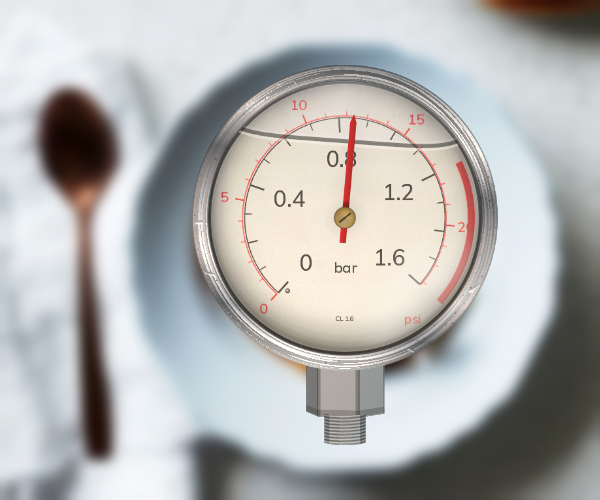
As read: value=0.85 unit=bar
